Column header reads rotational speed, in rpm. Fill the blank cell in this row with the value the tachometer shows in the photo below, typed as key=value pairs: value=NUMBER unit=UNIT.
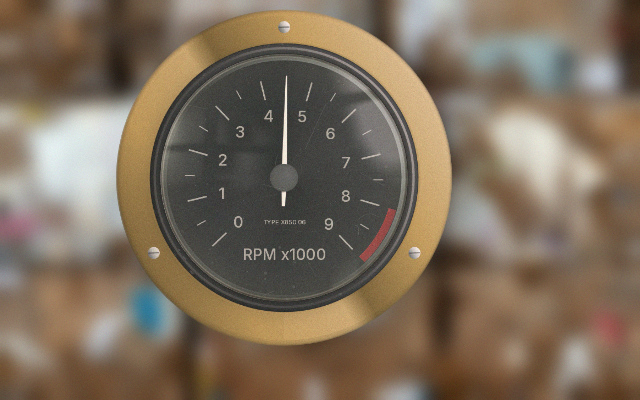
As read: value=4500 unit=rpm
